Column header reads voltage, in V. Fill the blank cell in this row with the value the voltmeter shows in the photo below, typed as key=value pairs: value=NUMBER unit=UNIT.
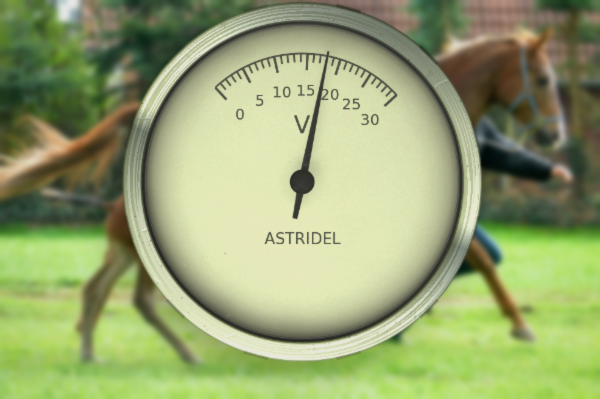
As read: value=18 unit=V
